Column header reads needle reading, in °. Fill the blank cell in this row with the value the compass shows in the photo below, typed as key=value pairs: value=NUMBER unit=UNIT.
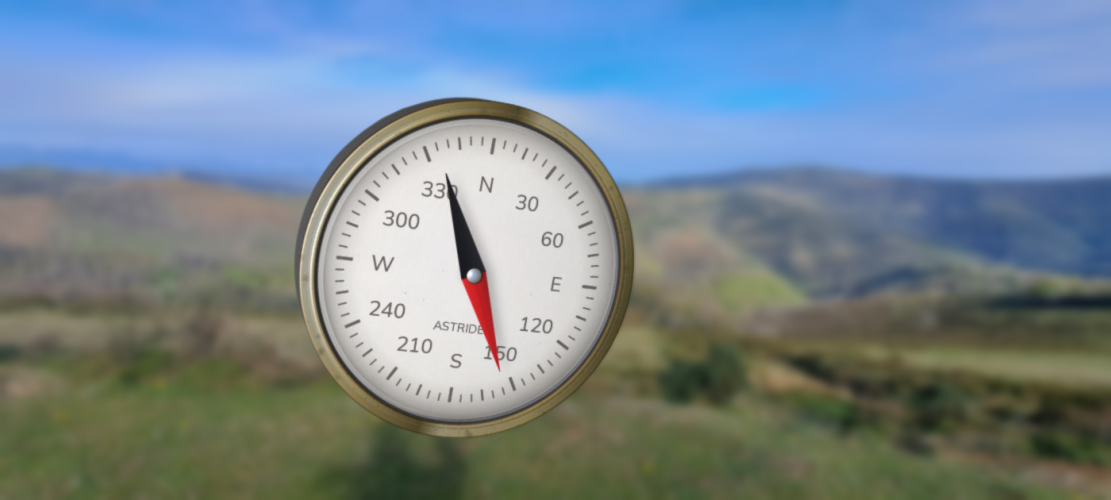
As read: value=155 unit=°
